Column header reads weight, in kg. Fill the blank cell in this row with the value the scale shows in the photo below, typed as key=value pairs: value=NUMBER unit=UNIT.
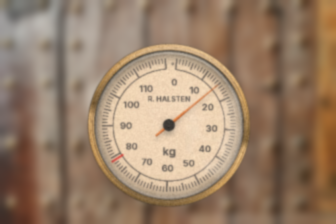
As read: value=15 unit=kg
